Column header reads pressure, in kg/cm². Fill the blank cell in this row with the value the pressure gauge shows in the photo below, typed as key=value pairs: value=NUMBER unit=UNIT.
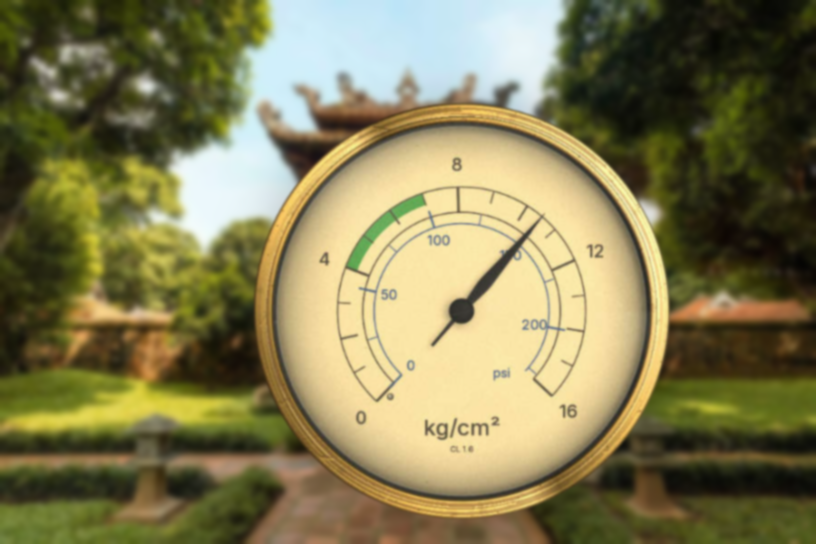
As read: value=10.5 unit=kg/cm²
